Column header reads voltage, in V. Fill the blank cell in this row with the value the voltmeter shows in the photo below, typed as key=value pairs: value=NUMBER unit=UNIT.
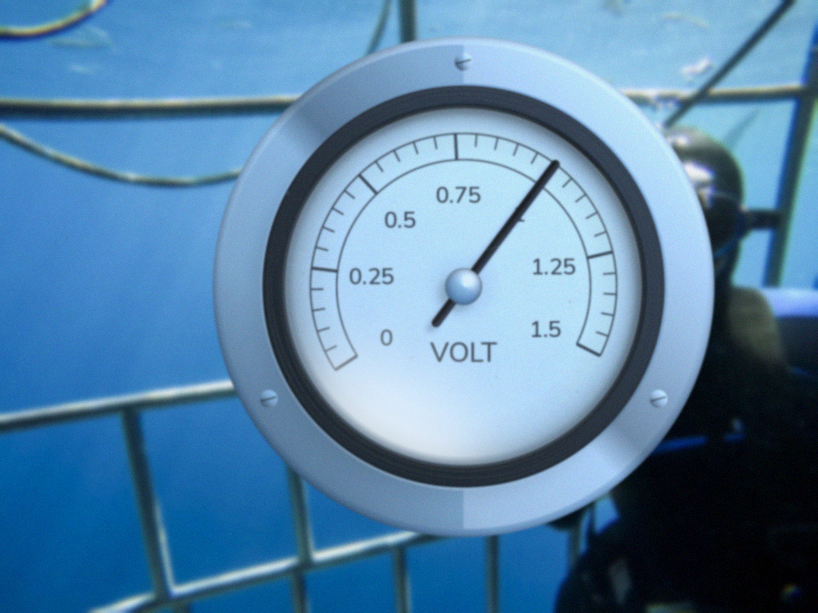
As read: value=1 unit=V
